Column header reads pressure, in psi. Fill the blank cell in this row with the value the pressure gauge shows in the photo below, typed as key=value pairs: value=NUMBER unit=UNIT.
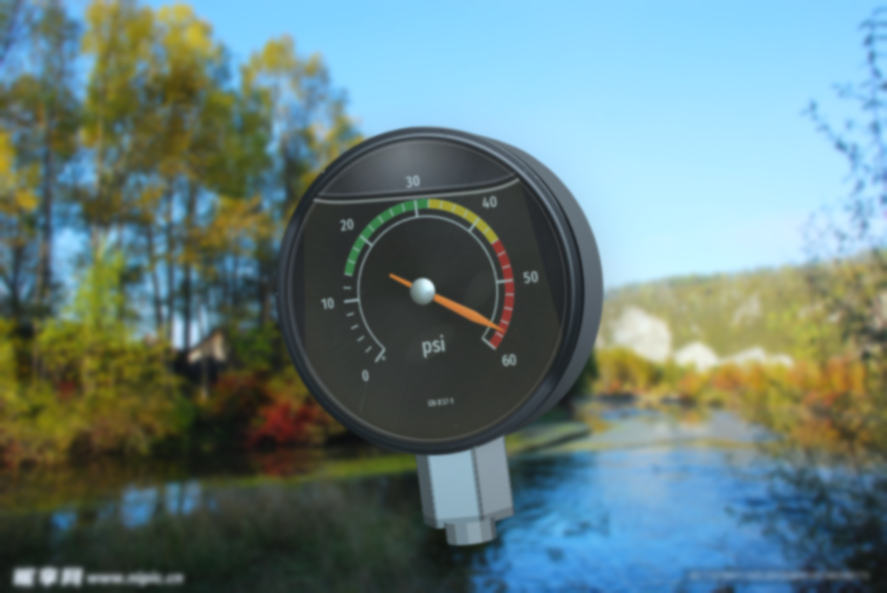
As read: value=57 unit=psi
